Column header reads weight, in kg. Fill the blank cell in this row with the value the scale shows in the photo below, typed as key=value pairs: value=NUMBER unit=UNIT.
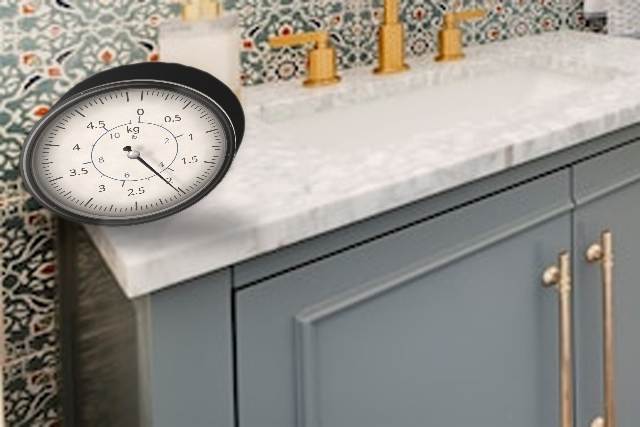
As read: value=2 unit=kg
